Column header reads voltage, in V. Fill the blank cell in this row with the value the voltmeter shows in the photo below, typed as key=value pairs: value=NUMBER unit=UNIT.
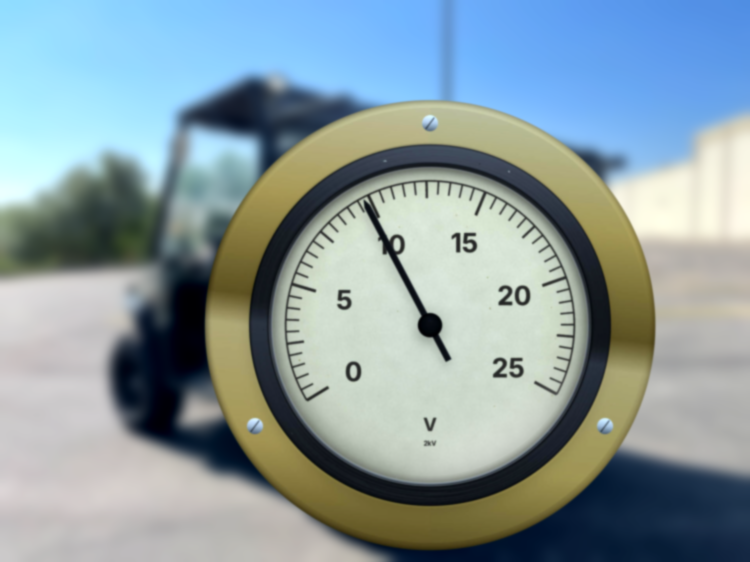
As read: value=9.75 unit=V
